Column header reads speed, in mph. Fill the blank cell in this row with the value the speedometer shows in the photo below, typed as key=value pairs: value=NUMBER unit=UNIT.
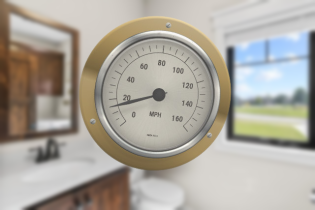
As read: value=15 unit=mph
